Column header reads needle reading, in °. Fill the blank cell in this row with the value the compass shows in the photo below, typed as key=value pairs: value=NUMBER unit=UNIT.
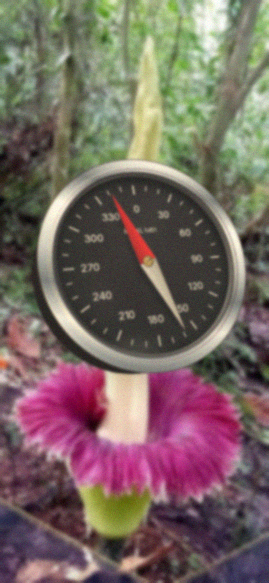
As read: value=340 unit=°
